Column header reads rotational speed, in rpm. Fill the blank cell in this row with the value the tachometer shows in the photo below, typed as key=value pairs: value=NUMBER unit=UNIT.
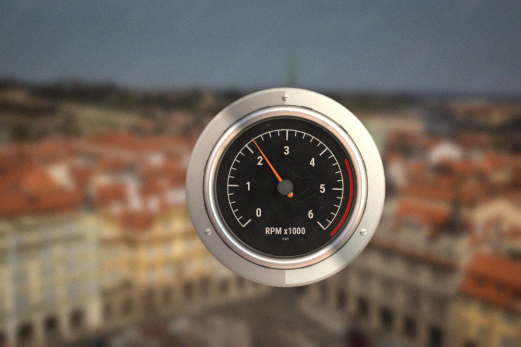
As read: value=2200 unit=rpm
